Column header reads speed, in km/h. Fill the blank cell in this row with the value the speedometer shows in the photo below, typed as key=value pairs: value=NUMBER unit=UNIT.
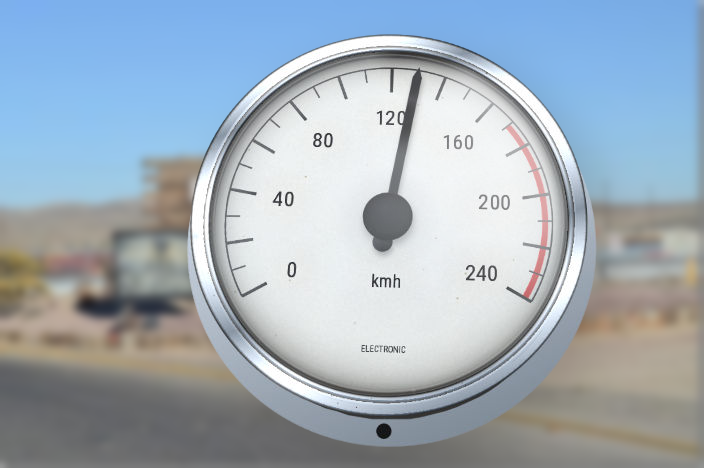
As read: value=130 unit=km/h
